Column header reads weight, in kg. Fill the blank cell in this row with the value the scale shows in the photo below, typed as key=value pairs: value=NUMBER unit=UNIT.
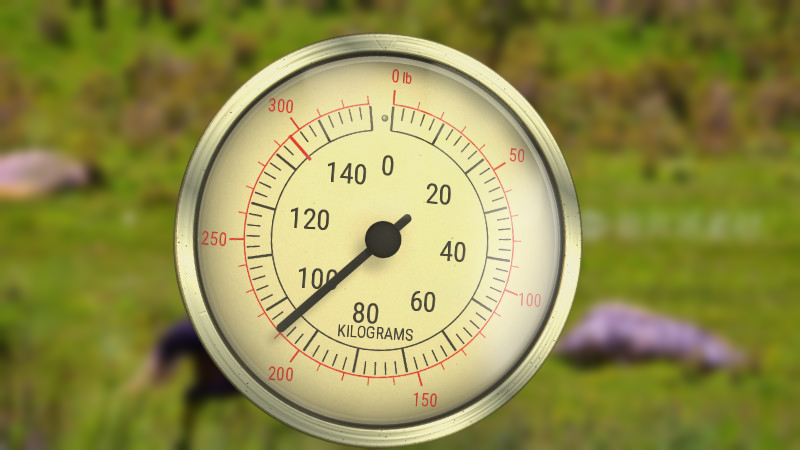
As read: value=96 unit=kg
